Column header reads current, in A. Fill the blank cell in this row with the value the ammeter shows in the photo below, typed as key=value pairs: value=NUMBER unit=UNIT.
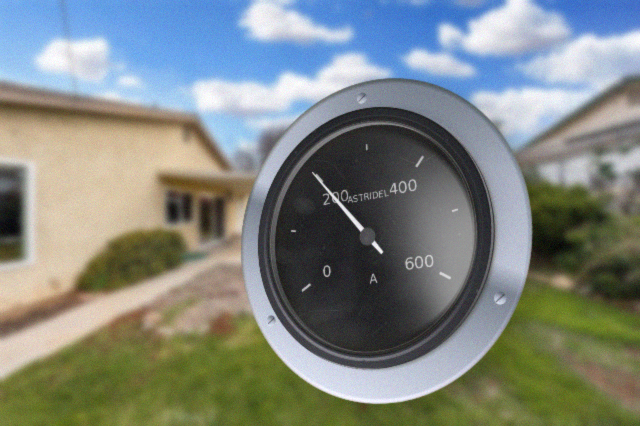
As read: value=200 unit=A
